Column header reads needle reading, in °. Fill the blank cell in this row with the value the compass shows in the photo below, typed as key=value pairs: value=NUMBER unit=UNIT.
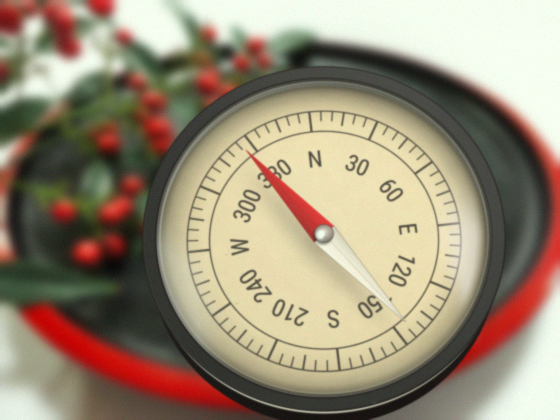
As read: value=325 unit=°
